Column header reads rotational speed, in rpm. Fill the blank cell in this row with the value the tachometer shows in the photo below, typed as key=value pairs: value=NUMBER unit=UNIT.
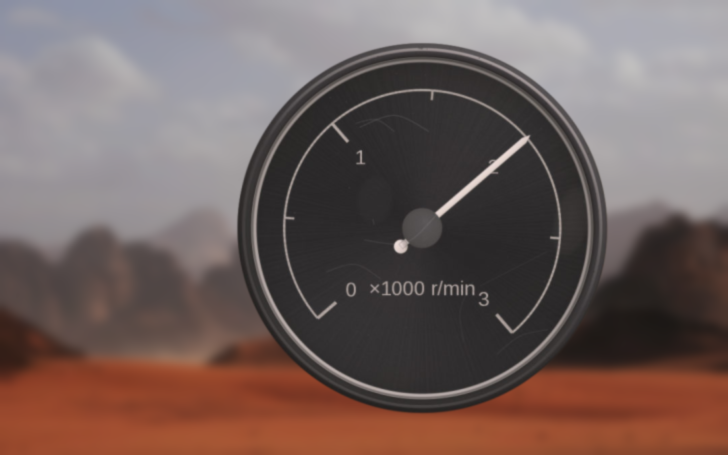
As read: value=2000 unit=rpm
